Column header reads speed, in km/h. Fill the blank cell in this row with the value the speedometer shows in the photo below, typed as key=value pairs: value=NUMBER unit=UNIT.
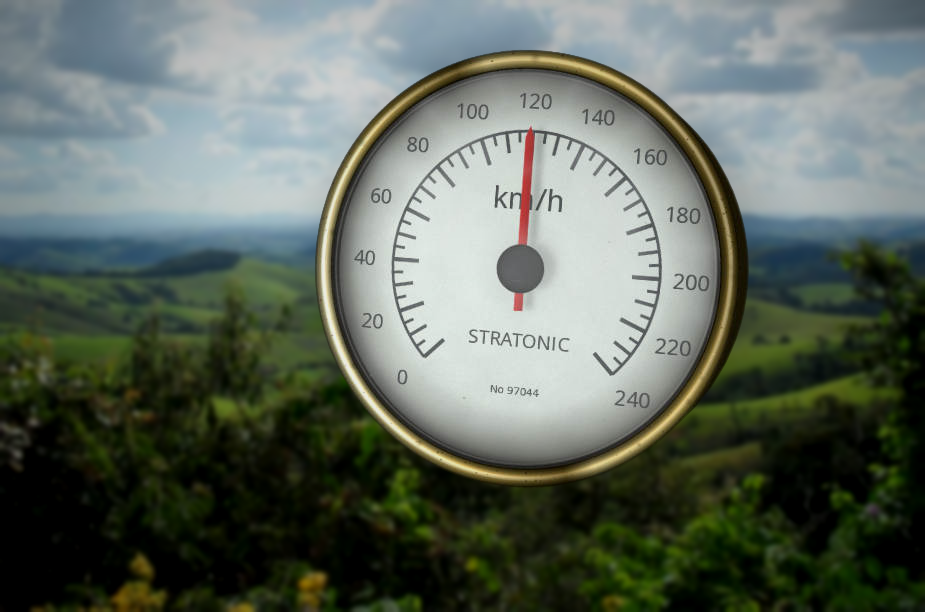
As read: value=120 unit=km/h
